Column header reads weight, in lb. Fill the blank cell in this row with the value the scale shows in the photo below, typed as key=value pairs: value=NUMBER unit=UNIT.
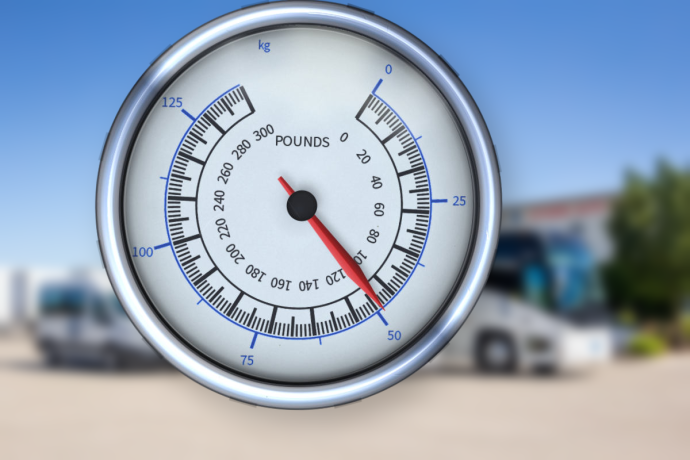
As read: value=108 unit=lb
